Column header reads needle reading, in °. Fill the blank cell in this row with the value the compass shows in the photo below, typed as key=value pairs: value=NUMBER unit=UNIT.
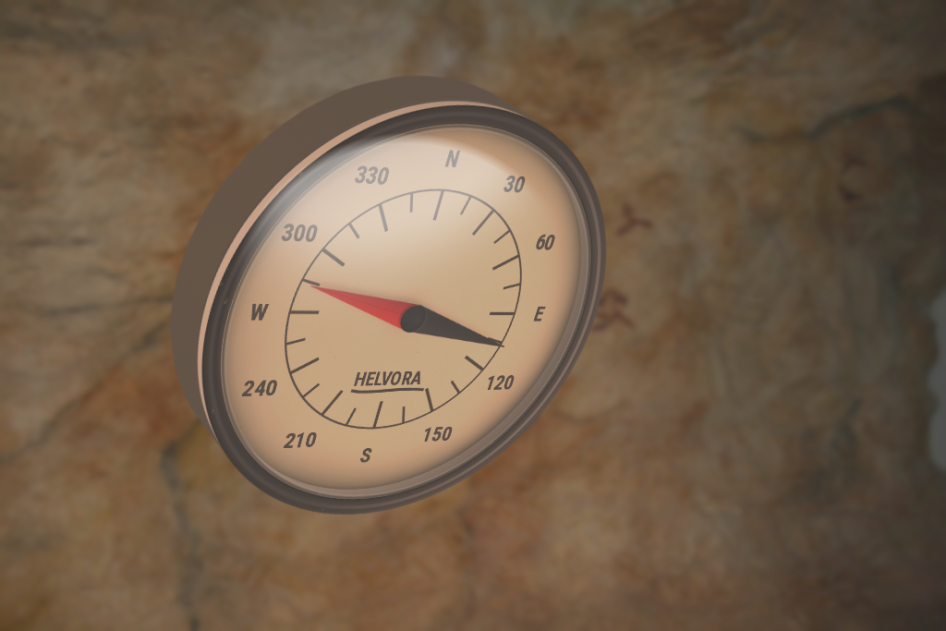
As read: value=285 unit=°
